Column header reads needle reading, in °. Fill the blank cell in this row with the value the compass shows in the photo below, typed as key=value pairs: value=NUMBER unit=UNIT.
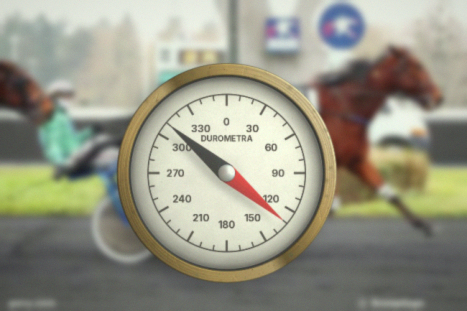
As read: value=130 unit=°
